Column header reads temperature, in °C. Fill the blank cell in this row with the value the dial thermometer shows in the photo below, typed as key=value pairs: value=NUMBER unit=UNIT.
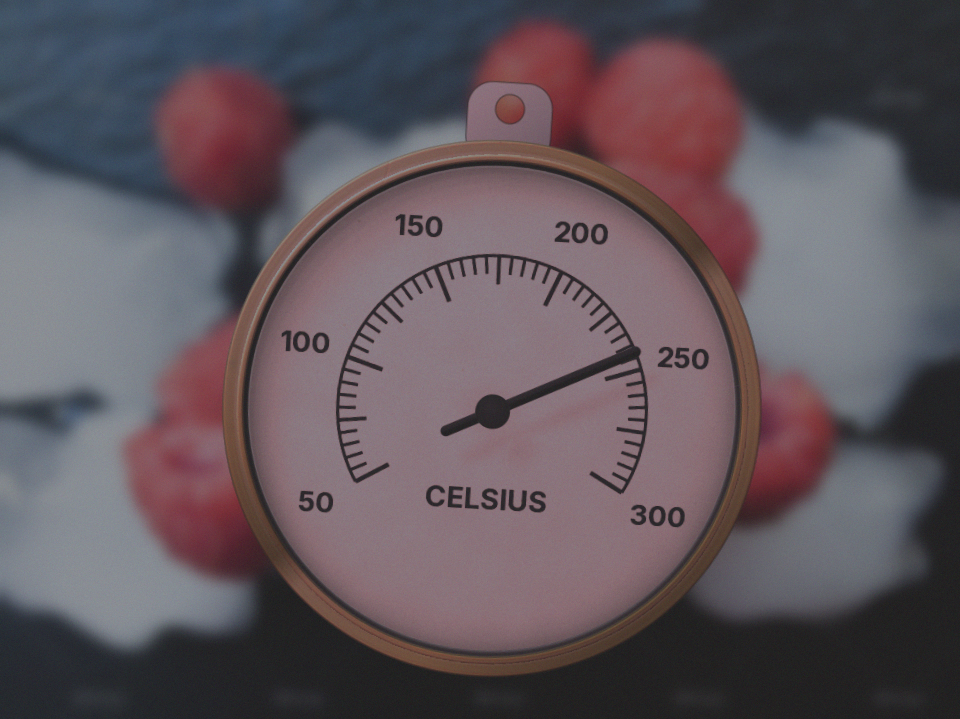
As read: value=242.5 unit=°C
